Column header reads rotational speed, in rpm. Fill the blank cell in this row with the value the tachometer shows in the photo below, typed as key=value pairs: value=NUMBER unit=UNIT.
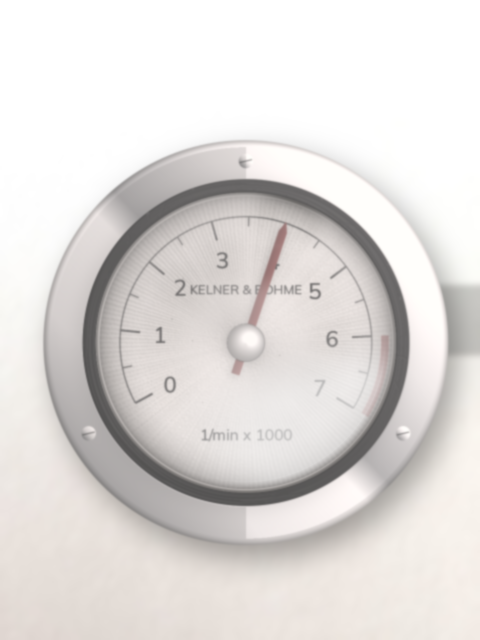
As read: value=4000 unit=rpm
